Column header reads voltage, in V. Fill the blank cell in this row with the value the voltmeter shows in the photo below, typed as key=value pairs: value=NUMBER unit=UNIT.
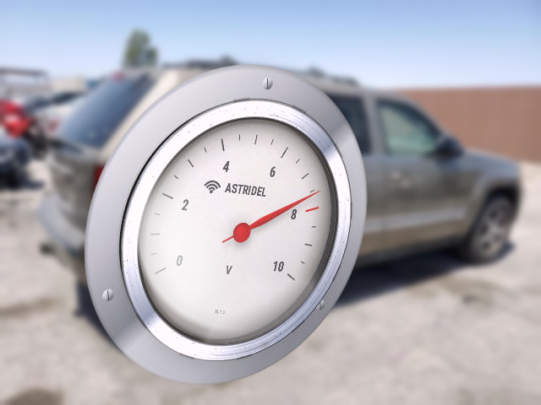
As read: value=7.5 unit=V
